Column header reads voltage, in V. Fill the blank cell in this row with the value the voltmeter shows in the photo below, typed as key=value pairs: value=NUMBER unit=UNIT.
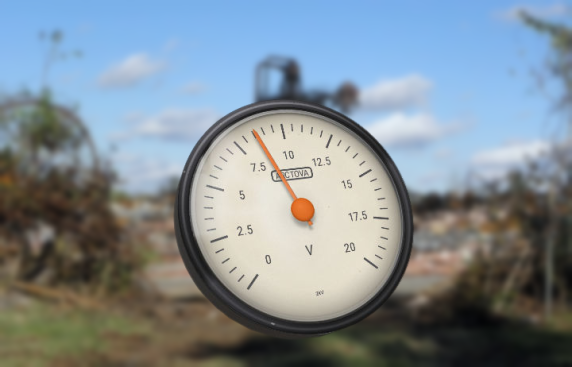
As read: value=8.5 unit=V
